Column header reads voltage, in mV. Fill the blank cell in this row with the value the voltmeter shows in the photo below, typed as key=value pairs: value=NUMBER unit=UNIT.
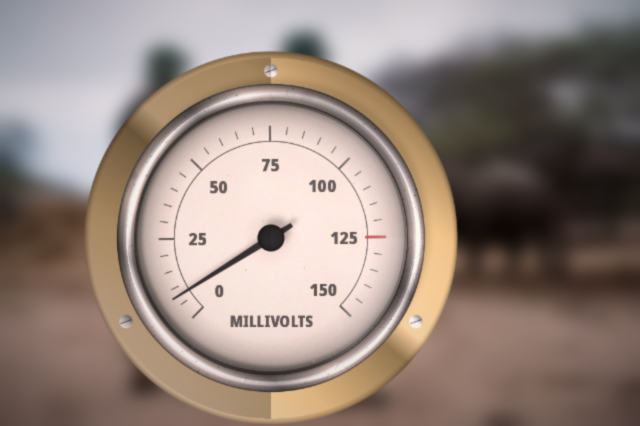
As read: value=7.5 unit=mV
